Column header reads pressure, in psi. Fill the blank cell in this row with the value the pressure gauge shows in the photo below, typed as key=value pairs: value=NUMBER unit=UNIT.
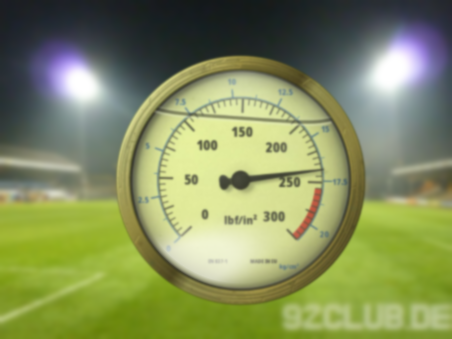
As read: value=240 unit=psi
